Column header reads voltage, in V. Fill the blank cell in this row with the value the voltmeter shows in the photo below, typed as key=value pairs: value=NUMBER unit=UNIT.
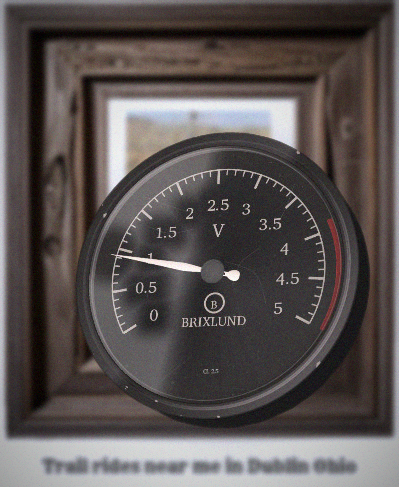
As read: value=0.9 unit=V
